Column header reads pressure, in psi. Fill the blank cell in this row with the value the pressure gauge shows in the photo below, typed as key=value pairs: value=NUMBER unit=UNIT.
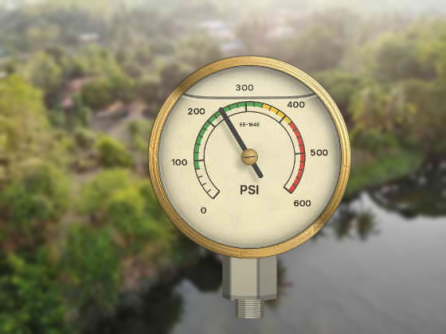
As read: value=240 unit=psi
